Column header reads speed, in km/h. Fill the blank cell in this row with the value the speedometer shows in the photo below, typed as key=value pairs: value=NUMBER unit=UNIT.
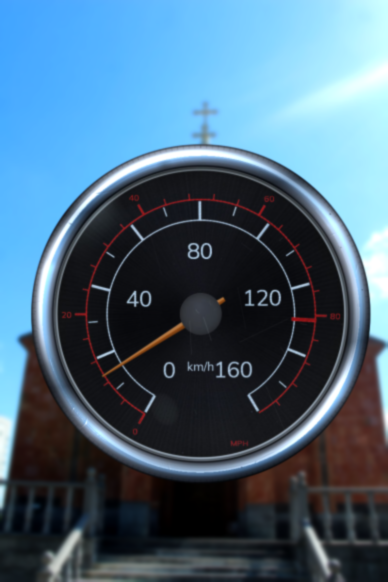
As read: value=15 unit=km/h
